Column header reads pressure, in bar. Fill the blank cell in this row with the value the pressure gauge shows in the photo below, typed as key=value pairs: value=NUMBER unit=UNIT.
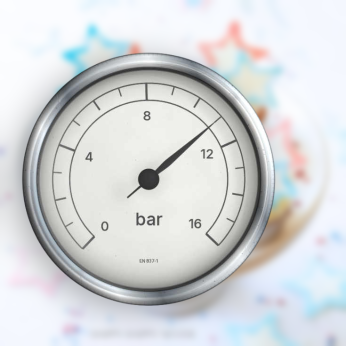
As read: value=11 unit=bar
